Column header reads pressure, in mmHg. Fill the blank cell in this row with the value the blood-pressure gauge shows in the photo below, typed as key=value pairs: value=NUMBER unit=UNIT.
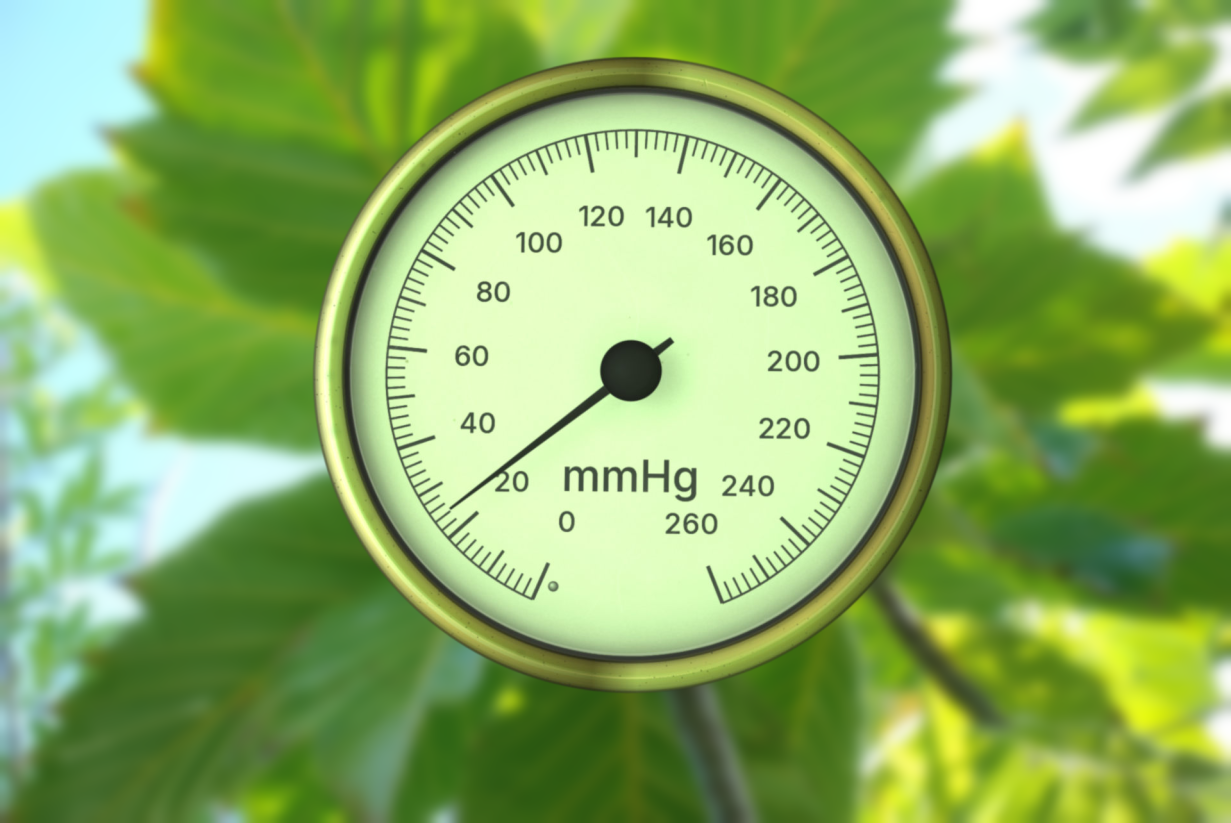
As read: value=24 unit=mmHg
